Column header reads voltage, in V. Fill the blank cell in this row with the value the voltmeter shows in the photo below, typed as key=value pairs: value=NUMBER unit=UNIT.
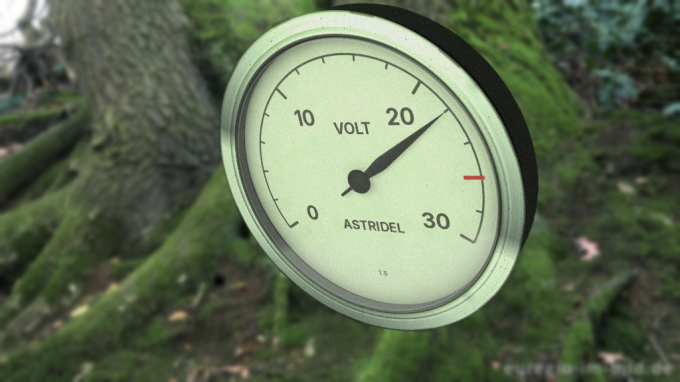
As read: value=22 unit=V
